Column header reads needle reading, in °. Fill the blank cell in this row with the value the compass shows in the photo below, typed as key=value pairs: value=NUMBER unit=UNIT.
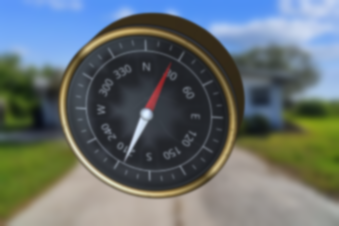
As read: value=25 unit=°
